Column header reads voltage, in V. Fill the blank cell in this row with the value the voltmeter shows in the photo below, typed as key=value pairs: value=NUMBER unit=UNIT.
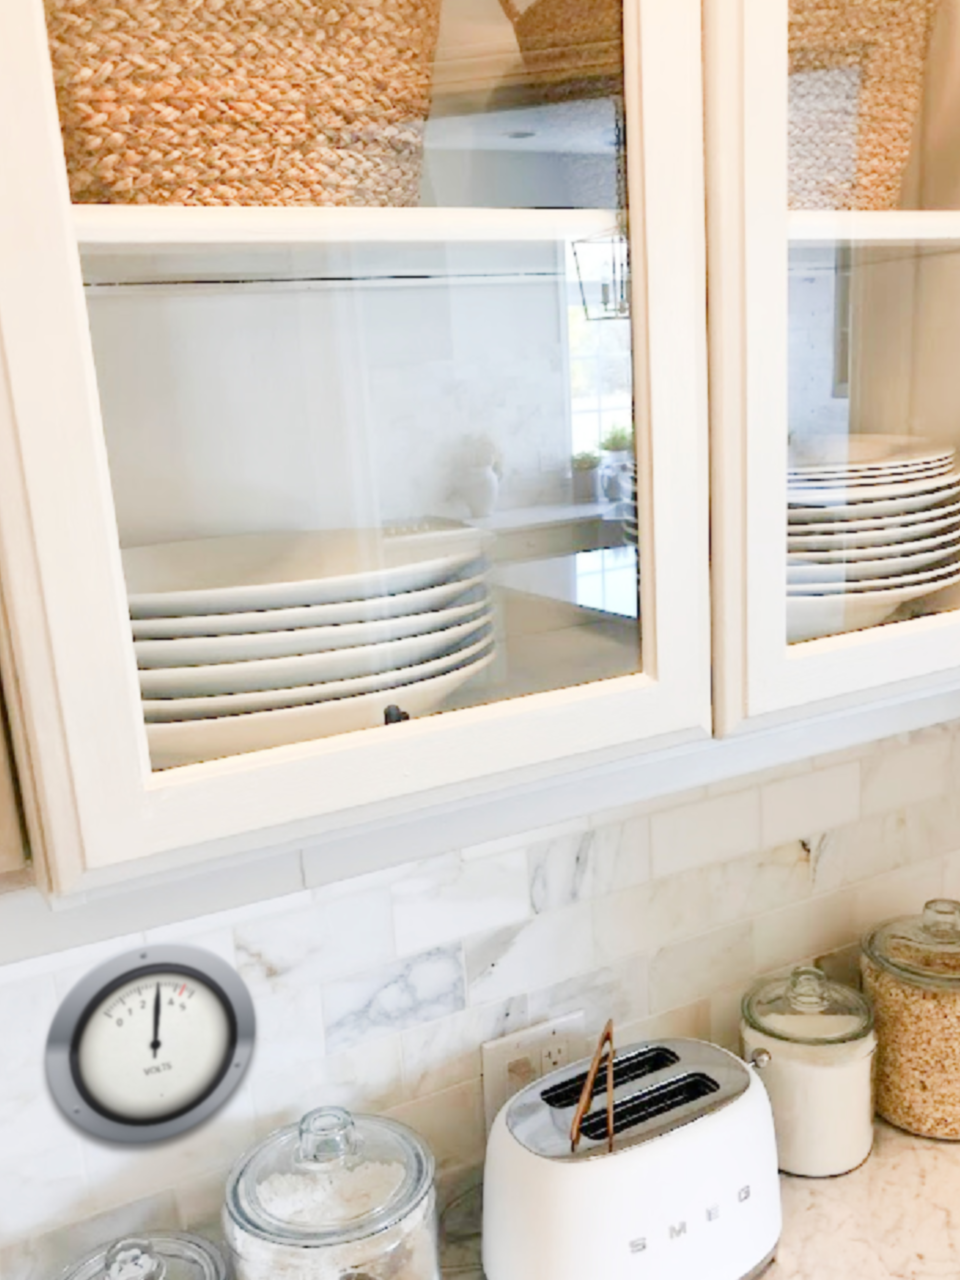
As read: value=3 unit=V
